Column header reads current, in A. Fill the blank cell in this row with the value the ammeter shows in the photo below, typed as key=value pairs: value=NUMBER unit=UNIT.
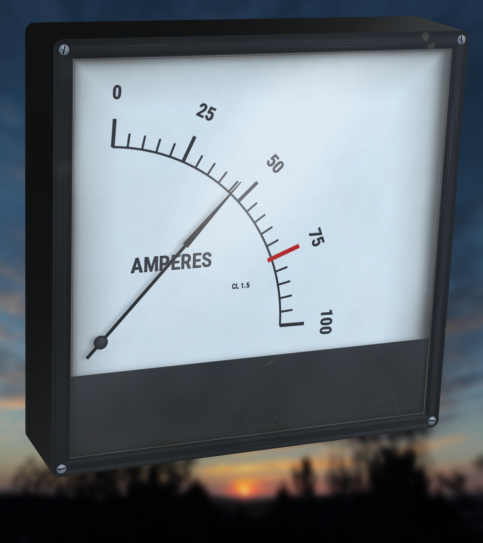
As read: value=45 unit=A
